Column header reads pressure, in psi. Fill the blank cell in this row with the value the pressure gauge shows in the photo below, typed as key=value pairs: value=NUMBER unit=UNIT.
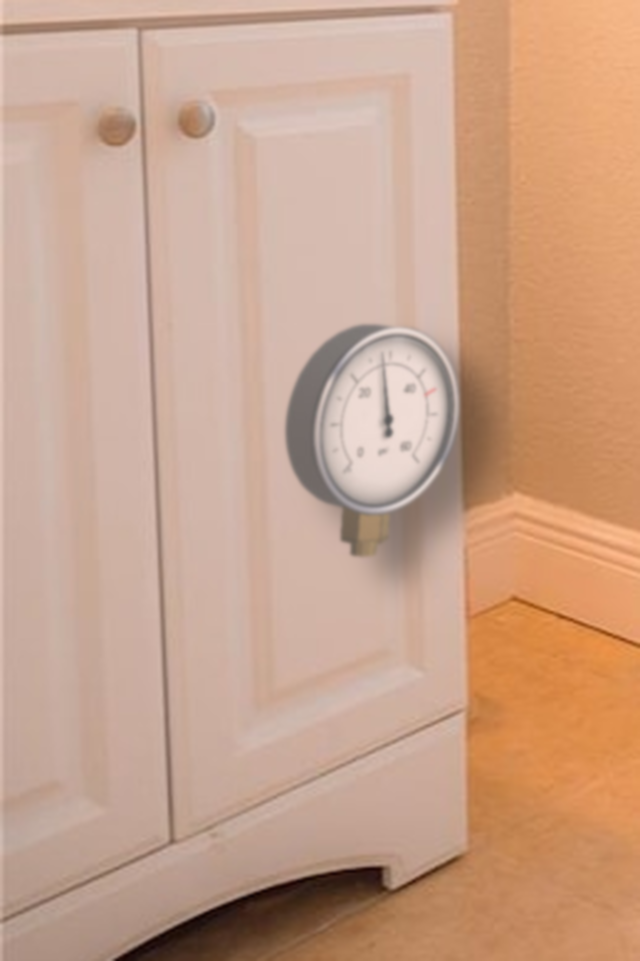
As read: value=27.5 unit=psi
